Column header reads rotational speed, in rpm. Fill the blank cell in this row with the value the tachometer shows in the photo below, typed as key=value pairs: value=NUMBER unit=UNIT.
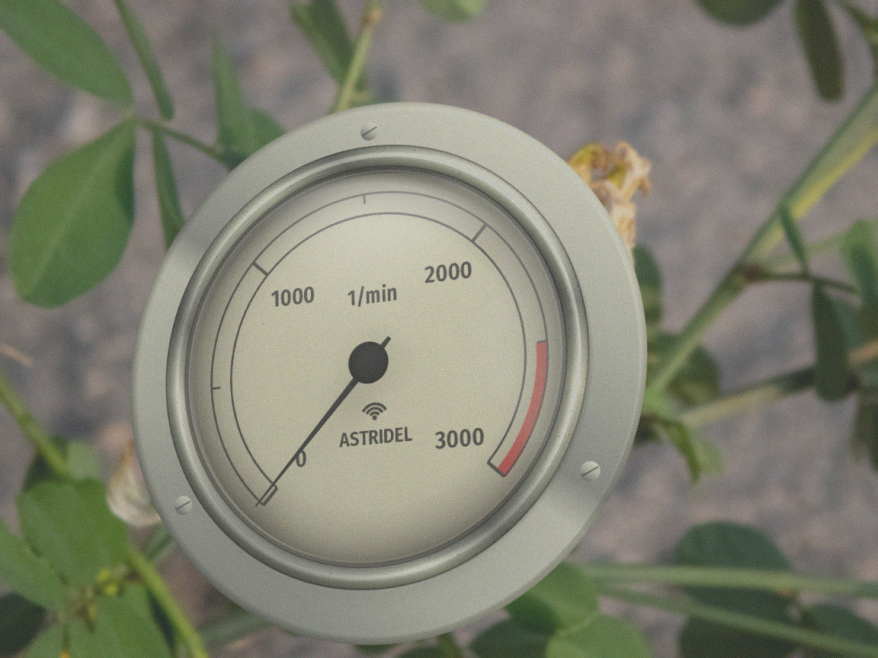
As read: value=0 unit=rpm
